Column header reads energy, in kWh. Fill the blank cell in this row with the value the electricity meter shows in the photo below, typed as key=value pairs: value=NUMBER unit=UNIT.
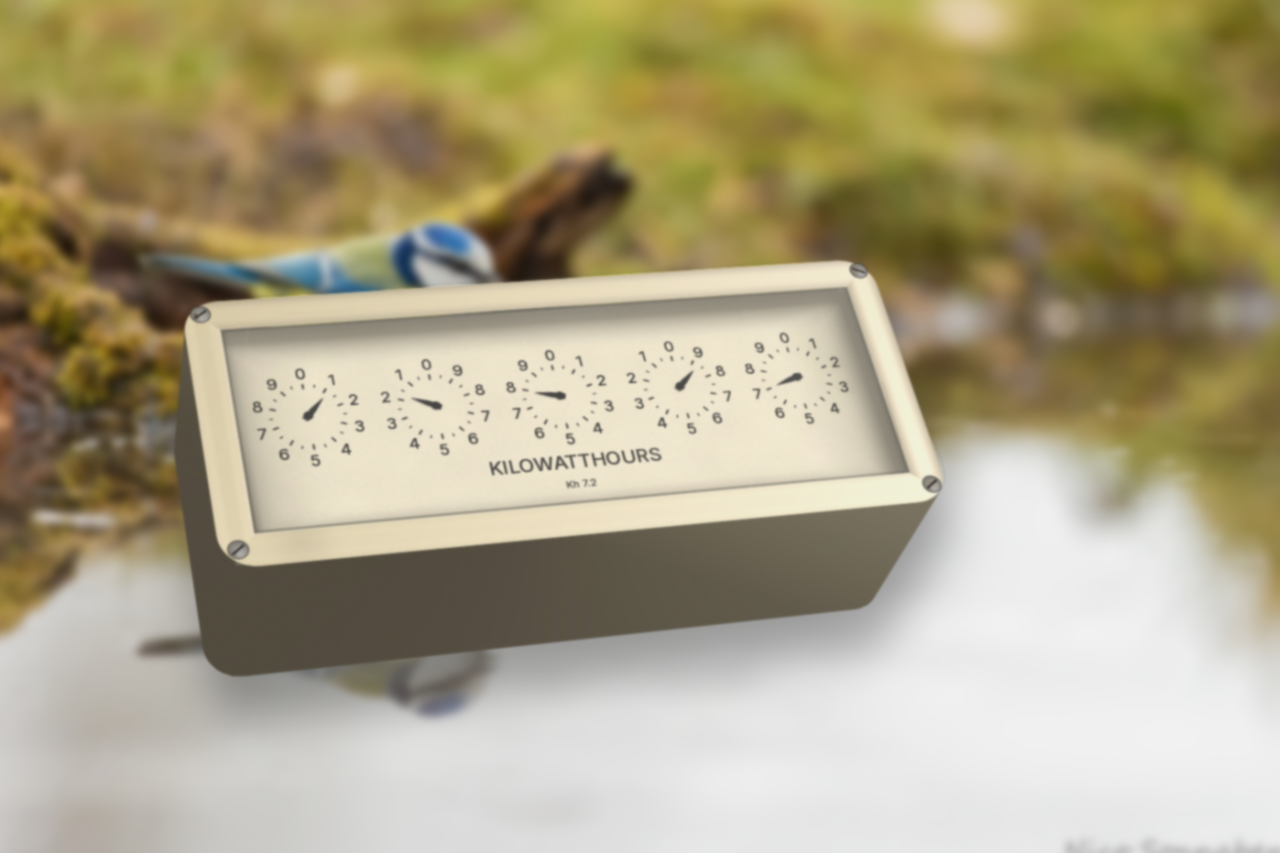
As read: value=11787 unit=kWh
